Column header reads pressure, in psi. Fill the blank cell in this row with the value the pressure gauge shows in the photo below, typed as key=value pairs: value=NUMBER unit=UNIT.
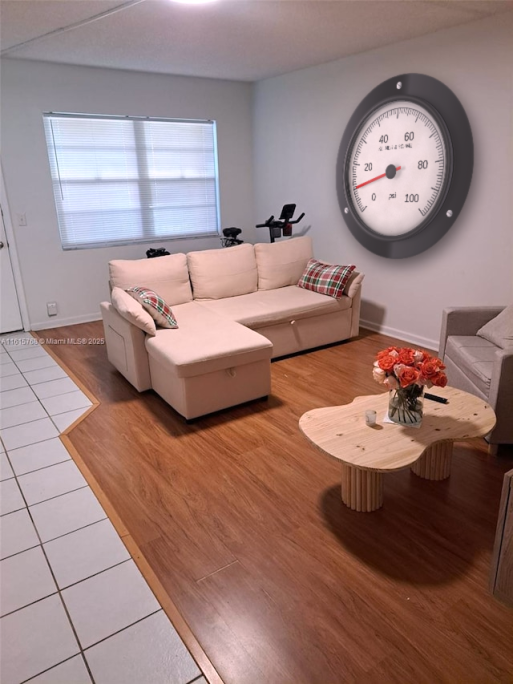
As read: value=10 unit=psi
